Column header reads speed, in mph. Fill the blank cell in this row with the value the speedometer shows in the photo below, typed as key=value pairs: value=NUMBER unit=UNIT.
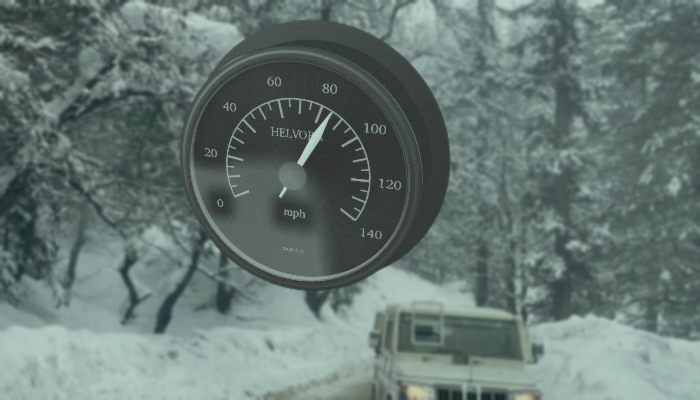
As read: value=85 unit=mph
